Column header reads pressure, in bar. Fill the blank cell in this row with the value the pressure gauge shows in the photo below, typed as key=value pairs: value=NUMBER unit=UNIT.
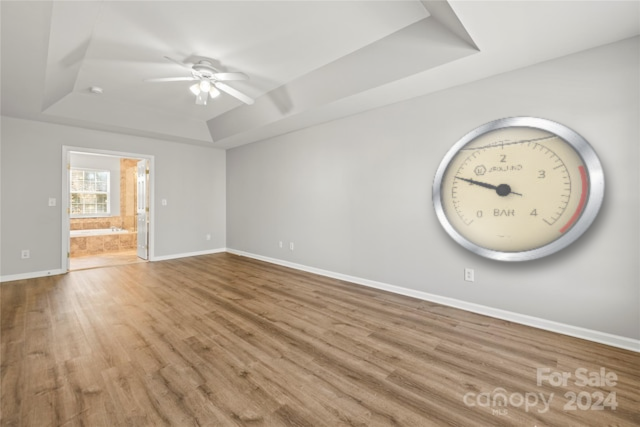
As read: value=1 unit=bar
